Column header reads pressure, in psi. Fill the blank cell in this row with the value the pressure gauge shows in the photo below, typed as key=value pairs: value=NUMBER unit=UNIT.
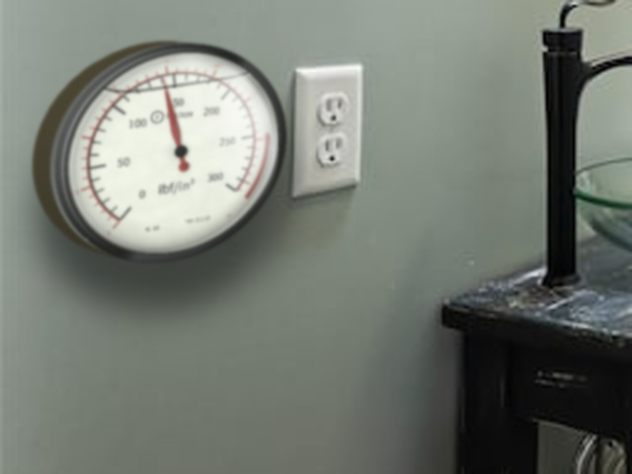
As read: value=140 unit=psi
